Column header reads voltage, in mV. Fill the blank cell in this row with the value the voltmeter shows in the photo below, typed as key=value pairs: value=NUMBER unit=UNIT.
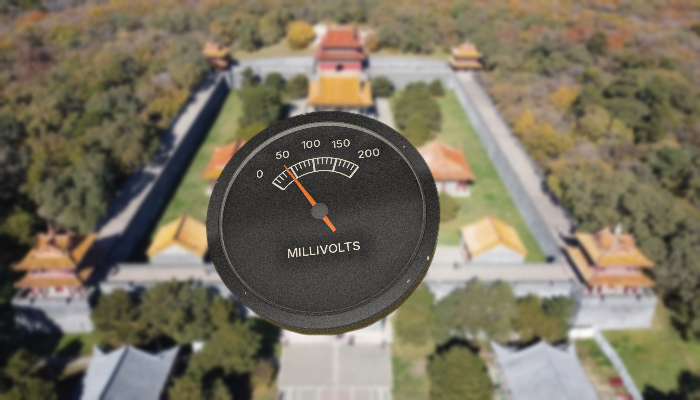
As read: value=40 unit=mV
